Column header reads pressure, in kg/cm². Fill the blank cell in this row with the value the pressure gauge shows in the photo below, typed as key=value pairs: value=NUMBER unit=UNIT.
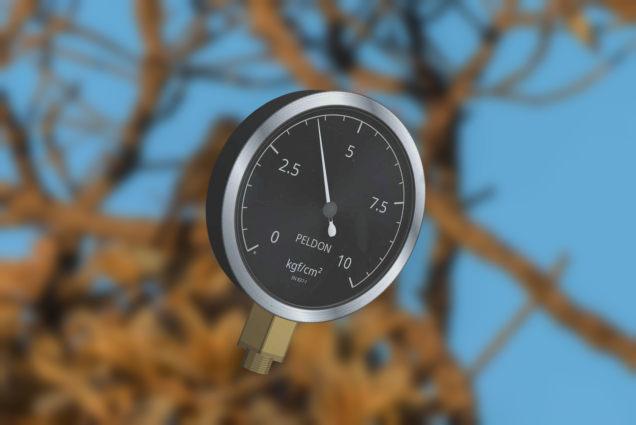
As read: value=3.75 unit=kg/cm²
